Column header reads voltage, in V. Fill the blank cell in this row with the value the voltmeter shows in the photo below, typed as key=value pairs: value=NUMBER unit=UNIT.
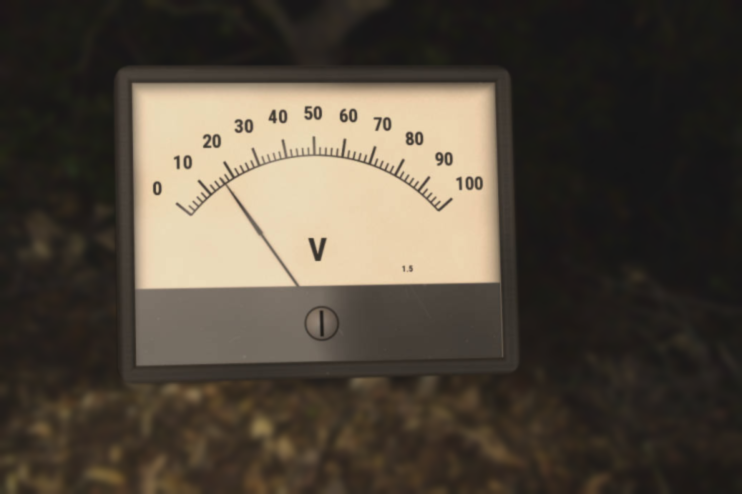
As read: value=16 unit=V
